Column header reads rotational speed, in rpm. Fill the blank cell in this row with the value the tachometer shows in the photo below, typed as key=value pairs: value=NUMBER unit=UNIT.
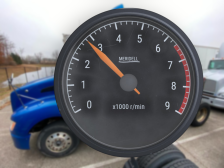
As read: value=2800 unit=rpm
